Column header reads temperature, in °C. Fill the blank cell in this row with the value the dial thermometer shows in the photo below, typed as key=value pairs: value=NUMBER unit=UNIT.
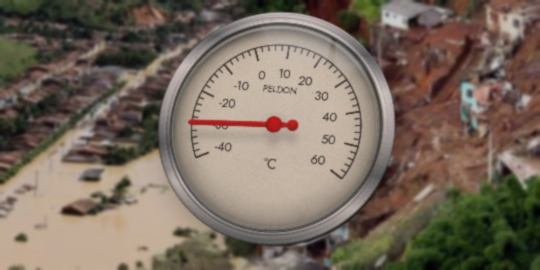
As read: value=-30 unit=°C
